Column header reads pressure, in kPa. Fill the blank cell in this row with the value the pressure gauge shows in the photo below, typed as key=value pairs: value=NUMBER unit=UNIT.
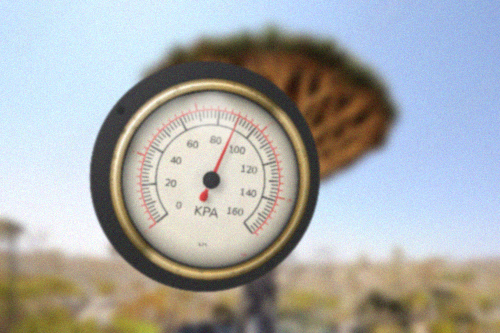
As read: value=90 unit=kPa
